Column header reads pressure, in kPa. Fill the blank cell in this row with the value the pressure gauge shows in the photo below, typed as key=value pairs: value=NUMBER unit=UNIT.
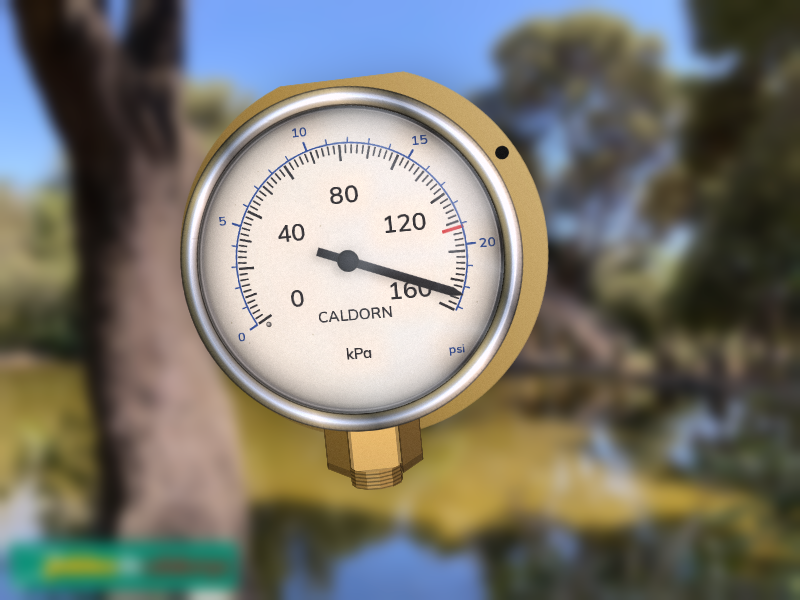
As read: value=154 unit=kPa
